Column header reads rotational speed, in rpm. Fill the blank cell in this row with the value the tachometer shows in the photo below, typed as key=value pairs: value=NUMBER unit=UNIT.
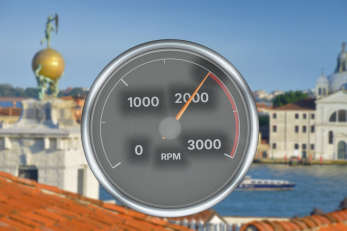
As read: value=2000 unit=rpm
